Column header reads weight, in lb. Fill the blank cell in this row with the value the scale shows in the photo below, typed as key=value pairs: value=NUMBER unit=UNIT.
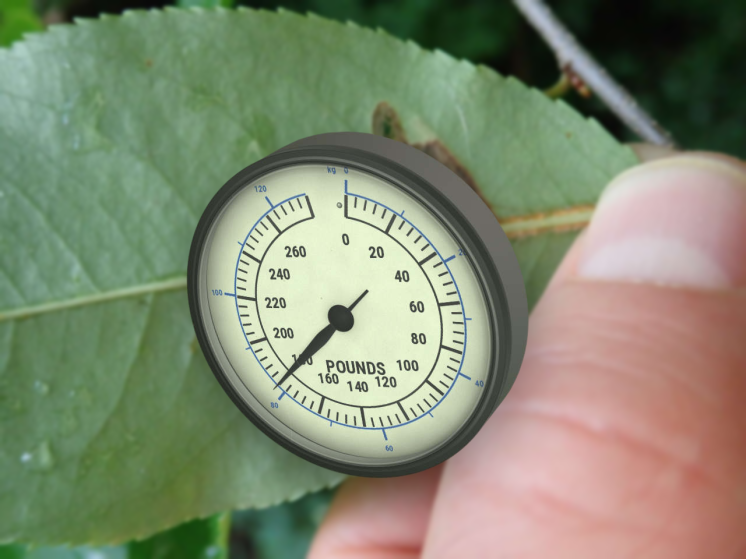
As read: value=180 unit=lb
